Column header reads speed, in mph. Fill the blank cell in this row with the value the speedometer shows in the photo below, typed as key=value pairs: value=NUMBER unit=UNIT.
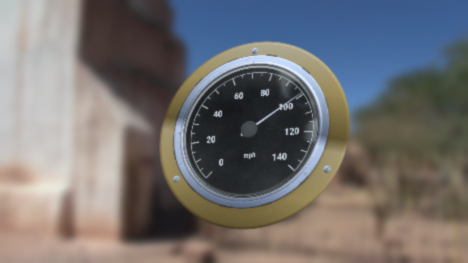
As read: value=100 unit=mph
